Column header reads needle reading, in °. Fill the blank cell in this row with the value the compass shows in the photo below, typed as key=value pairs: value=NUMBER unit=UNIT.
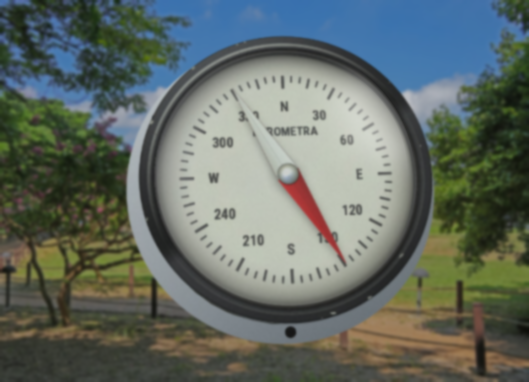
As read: value=150 unit=°
